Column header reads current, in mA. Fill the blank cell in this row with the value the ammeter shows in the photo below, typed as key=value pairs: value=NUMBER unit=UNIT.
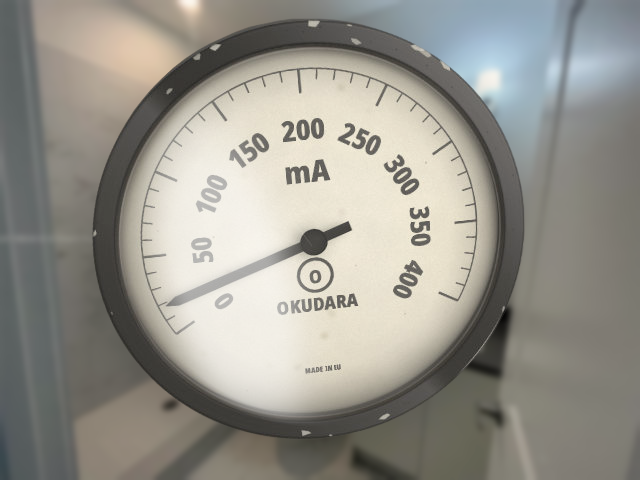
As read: value=20 unit=mA
